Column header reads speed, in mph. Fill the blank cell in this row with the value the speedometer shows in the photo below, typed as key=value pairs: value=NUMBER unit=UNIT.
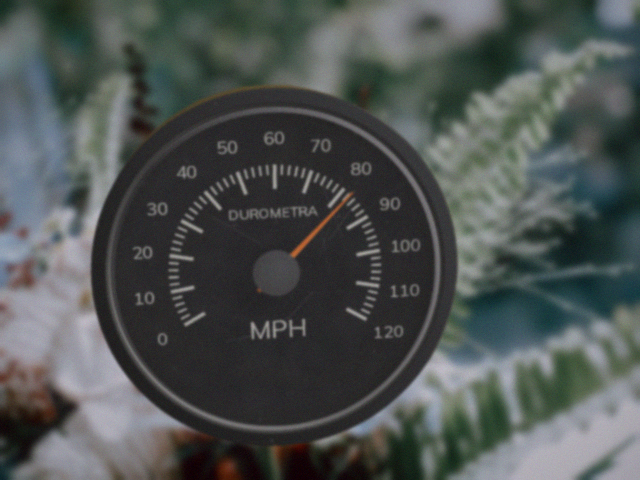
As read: value=82 unit=mph
